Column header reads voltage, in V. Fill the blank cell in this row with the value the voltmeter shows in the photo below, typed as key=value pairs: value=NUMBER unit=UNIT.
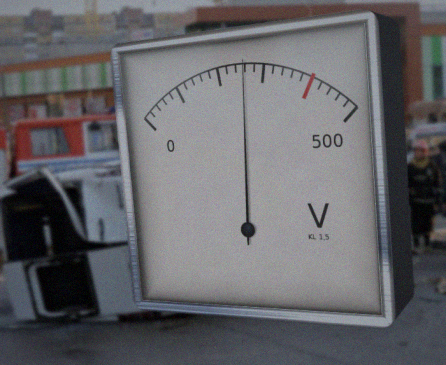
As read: value=260 unit=V
